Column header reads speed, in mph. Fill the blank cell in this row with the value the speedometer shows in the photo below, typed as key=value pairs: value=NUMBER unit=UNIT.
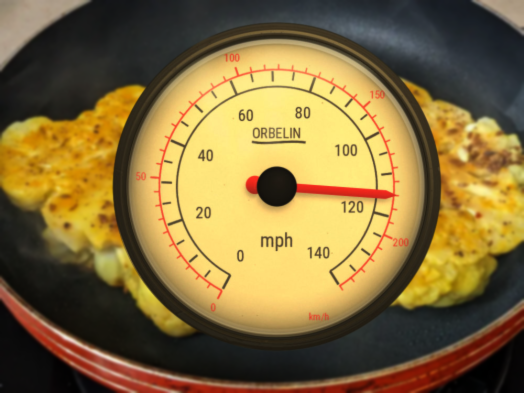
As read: value=115 unit=mph
